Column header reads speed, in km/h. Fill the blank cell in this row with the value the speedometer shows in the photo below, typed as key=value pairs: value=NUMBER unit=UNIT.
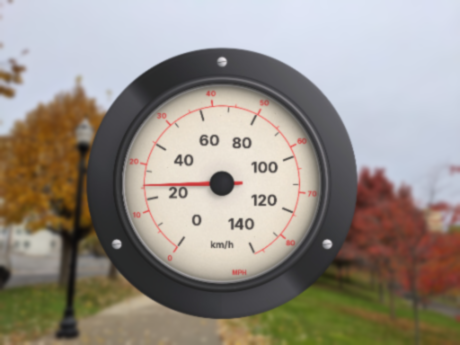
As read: value=25 unit=km/h
